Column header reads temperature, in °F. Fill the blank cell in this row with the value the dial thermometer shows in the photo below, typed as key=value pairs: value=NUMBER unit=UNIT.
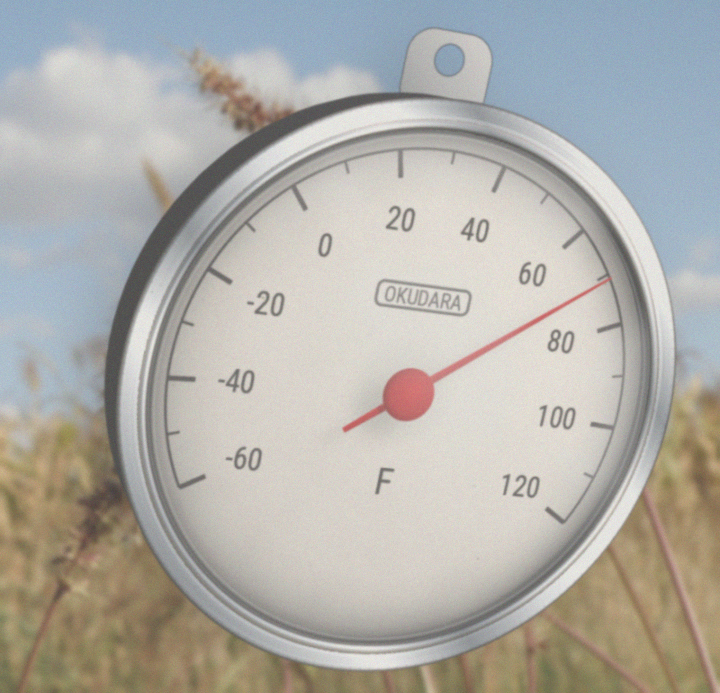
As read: value=70 unit=°F
